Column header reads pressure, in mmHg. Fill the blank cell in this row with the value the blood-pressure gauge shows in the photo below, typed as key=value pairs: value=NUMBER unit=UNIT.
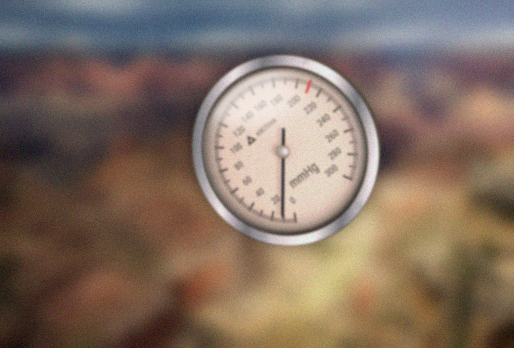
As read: value=10 unit=mmHg
